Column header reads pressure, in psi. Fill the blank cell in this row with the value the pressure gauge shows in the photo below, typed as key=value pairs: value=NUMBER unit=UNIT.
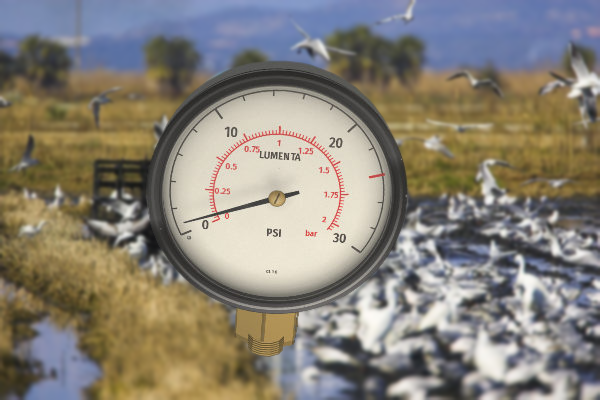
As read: value=1 unit=psi
